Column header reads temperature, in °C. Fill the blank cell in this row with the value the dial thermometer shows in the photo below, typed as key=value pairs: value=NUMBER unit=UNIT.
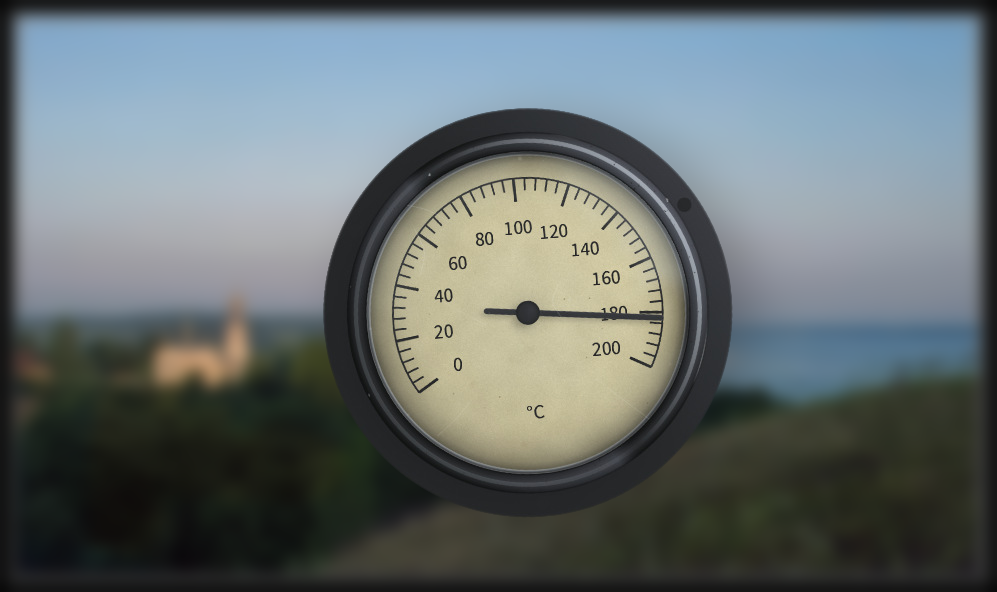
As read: value=182 unit=°C
